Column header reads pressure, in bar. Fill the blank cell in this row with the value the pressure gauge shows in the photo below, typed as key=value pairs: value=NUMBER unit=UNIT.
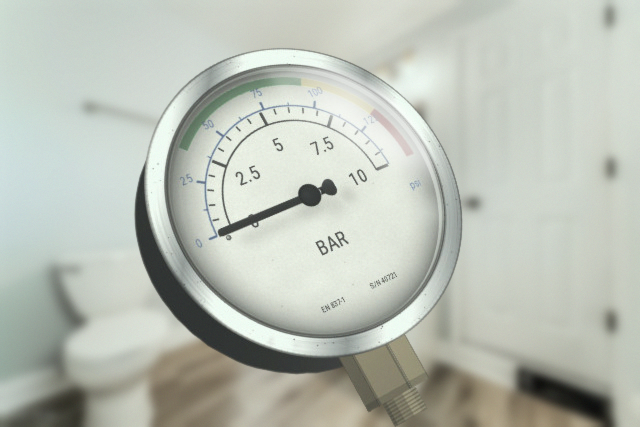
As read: value=0 unit=bar
